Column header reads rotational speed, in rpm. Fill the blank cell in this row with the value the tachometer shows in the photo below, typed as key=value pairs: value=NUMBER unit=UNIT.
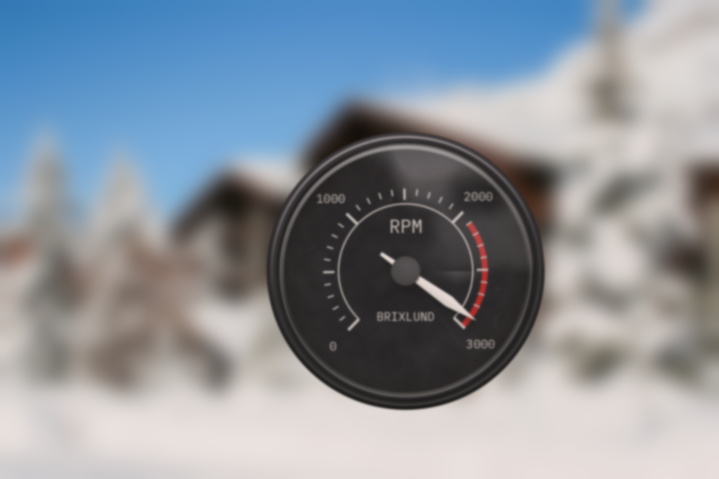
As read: value=2900 unit=rpm
